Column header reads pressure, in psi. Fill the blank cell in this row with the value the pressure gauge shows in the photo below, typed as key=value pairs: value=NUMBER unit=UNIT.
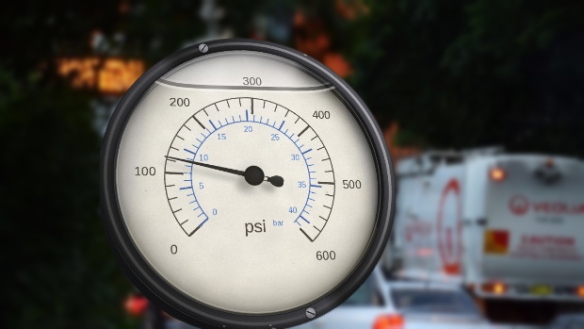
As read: value=120 unit=psi
